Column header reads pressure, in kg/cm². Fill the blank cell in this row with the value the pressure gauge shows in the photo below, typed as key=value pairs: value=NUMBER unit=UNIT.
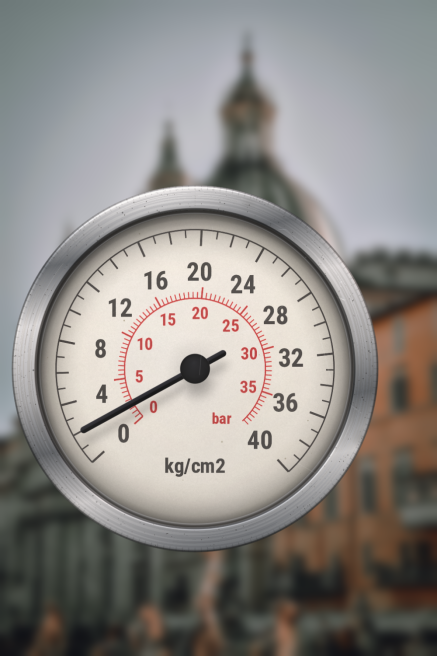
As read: value=2 unit=kg/cm²
